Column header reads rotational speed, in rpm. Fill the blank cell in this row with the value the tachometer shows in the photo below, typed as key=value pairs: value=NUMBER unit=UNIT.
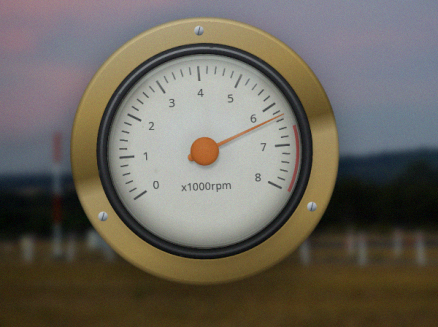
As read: value=6300 unit=rpm
